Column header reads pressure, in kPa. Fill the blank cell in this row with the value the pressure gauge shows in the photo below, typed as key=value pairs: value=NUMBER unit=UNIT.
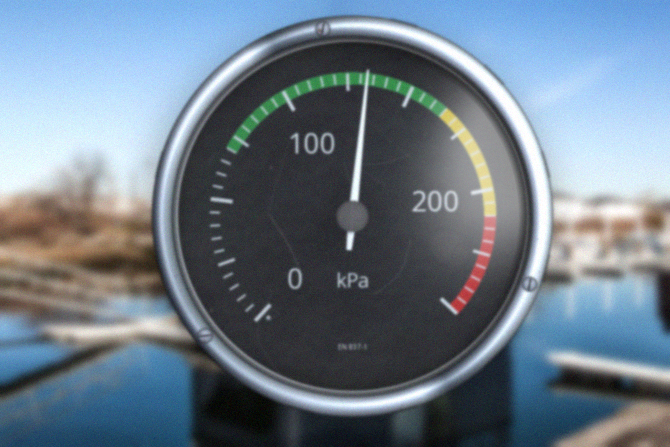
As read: value=132.5 unit=kPa
